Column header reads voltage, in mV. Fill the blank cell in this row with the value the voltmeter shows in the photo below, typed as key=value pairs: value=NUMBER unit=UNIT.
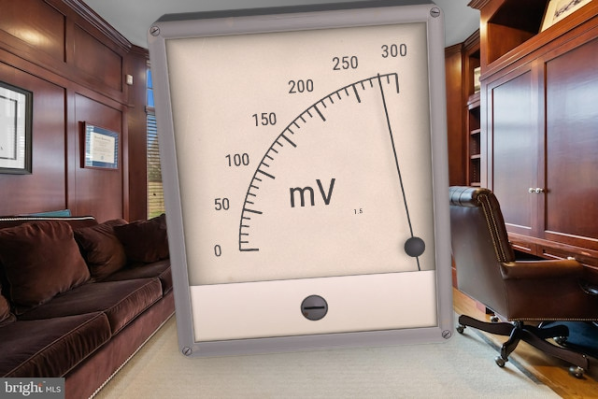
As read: value=280 unit=mV
